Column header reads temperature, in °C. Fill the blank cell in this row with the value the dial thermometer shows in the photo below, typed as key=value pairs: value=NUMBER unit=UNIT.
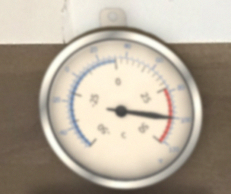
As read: value=37.5 unit=°C
